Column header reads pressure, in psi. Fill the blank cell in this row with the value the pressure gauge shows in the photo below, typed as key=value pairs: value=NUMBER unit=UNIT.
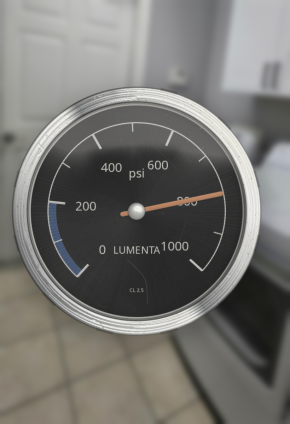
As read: value=800 unit=psi
